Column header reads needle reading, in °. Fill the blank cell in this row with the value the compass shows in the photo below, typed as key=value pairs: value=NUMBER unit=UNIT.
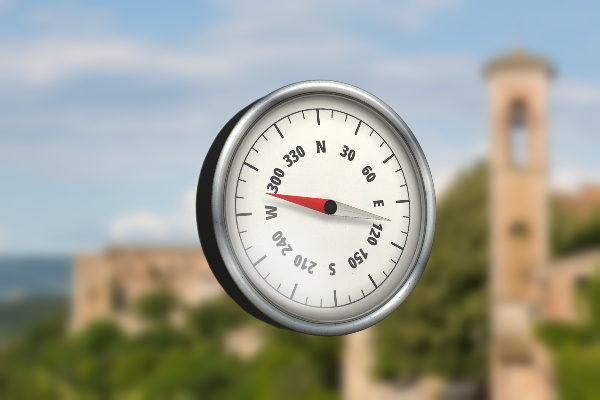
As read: value=285 unit=°
